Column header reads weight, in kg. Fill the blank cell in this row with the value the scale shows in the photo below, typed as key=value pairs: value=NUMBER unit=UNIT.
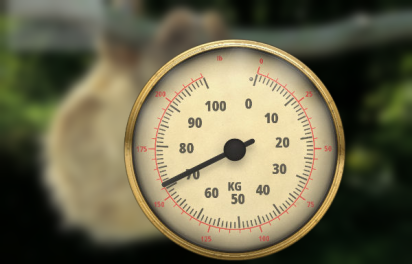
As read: value=71 unit=kg
